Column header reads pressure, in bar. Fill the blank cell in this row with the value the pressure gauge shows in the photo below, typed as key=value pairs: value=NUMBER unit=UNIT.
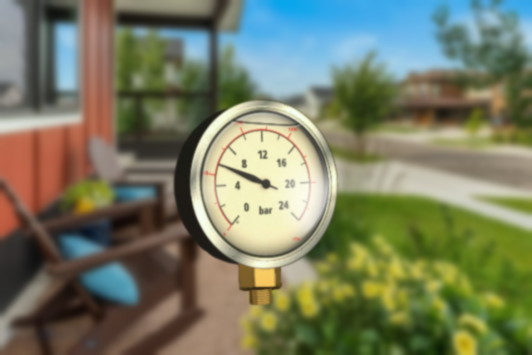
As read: value=6 unit=bar
